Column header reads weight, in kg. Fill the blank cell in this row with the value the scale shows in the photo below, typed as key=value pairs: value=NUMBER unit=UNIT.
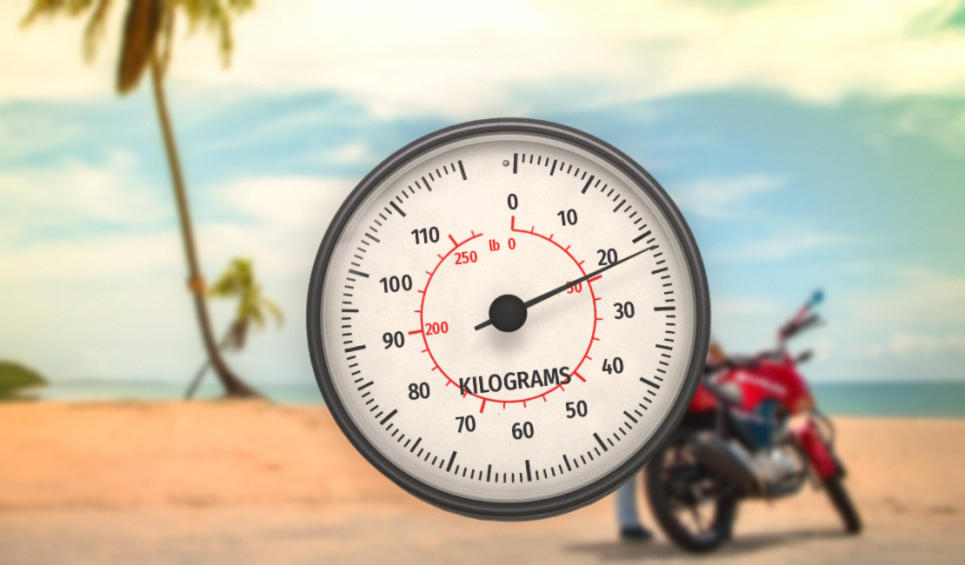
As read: value=22 unit=kg
